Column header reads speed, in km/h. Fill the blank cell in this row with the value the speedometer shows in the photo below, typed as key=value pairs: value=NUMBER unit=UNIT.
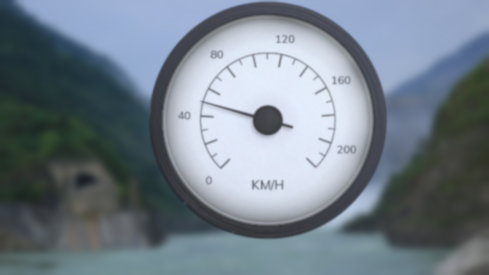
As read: value=50 unit=km/h
